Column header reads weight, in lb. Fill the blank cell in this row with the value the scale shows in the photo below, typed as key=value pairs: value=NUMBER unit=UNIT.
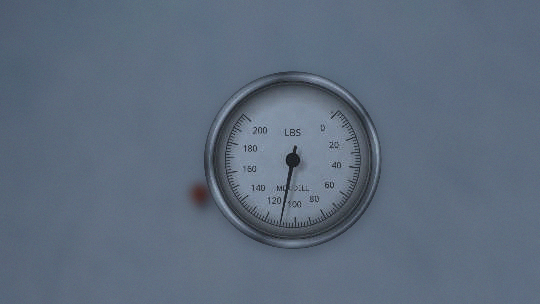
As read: value=110 unit=lb
